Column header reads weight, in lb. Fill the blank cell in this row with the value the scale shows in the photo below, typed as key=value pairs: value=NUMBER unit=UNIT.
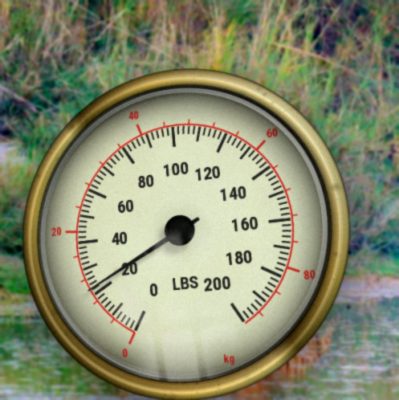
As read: value=22 unit=lb
